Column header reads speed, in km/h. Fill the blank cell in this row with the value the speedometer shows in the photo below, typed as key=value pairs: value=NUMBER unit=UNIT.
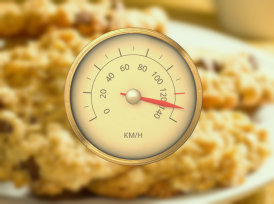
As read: value=130 unit=km/h
